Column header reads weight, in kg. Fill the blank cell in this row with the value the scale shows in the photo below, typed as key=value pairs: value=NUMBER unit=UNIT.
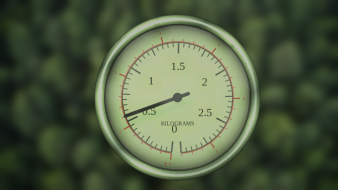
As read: value=0.55 unit=kg
